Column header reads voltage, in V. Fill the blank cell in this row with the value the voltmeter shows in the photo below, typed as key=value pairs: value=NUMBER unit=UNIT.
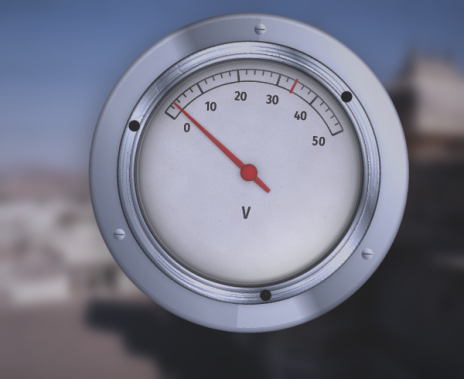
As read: value=3 unit=V
